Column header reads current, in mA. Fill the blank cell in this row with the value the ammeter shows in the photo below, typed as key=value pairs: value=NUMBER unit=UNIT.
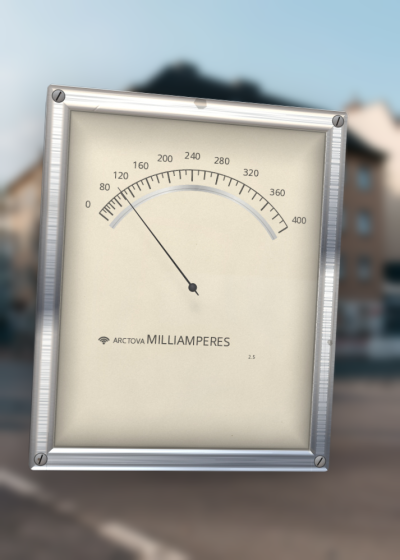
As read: value=100 unit=mA
